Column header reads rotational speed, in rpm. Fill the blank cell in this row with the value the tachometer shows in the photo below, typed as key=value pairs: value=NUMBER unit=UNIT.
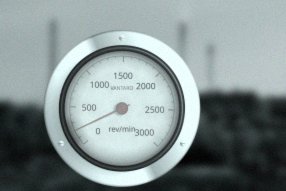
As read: value=200 unit=rpm
